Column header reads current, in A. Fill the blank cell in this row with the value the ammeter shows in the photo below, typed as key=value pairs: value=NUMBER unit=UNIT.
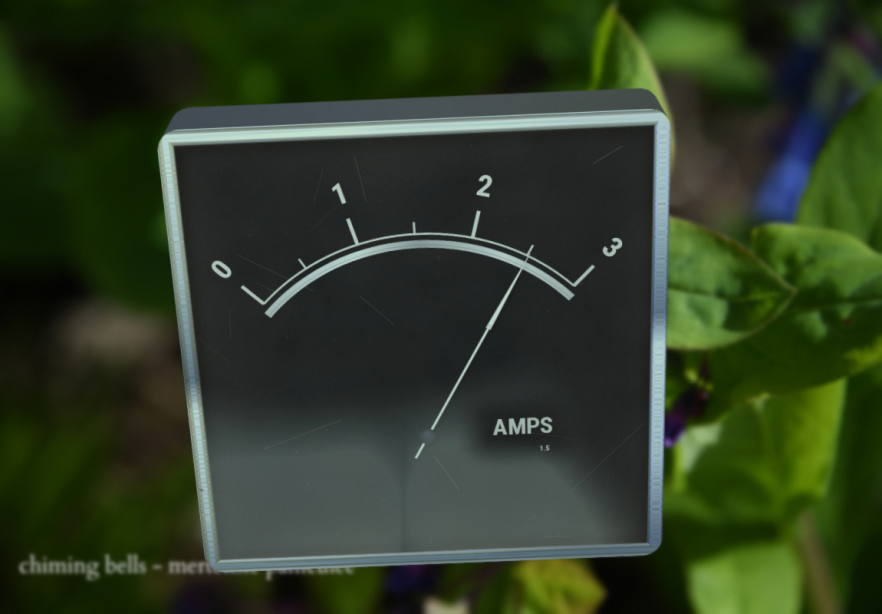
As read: value=2.5 unit=A
